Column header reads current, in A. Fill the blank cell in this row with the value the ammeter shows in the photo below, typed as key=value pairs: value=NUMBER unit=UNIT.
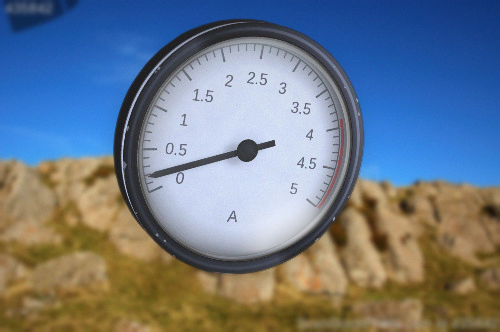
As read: value=0.2 unit=A
